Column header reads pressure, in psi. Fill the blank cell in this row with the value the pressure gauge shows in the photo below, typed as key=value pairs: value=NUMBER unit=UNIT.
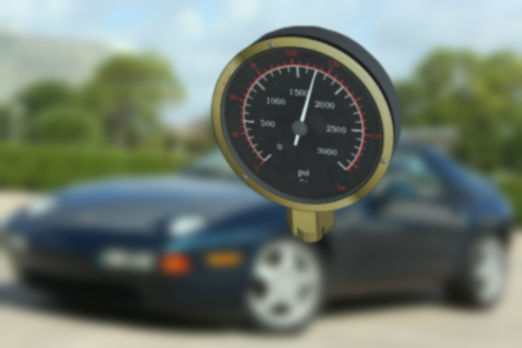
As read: value=1700 unit=psi
